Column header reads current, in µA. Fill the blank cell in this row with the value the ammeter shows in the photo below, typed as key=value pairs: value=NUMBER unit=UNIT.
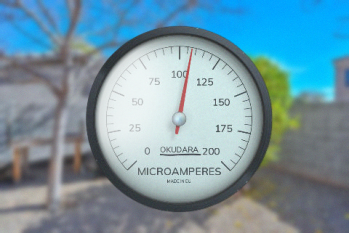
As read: value=107.5 unit=µA
